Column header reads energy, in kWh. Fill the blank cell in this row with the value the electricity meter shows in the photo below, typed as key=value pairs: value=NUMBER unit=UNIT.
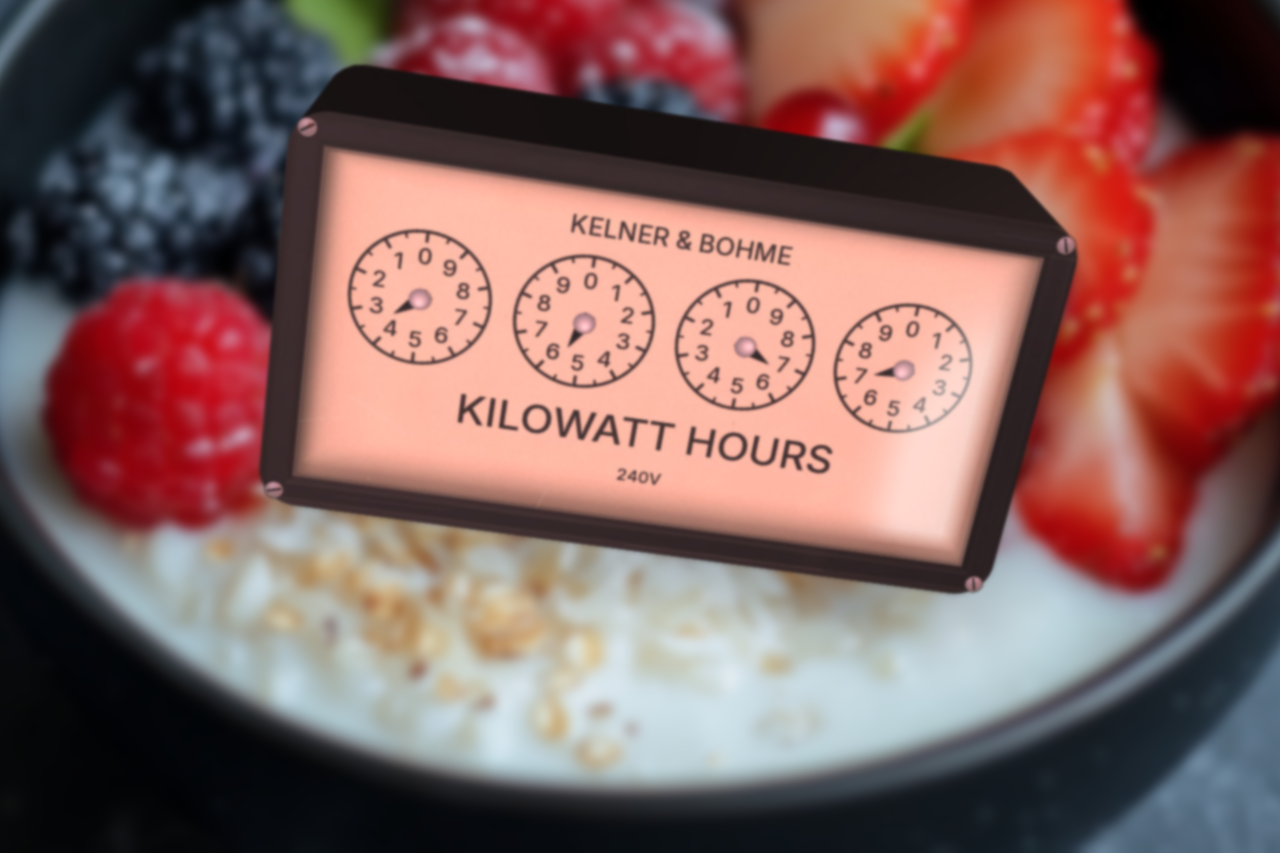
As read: value=3567 unit=kWh
